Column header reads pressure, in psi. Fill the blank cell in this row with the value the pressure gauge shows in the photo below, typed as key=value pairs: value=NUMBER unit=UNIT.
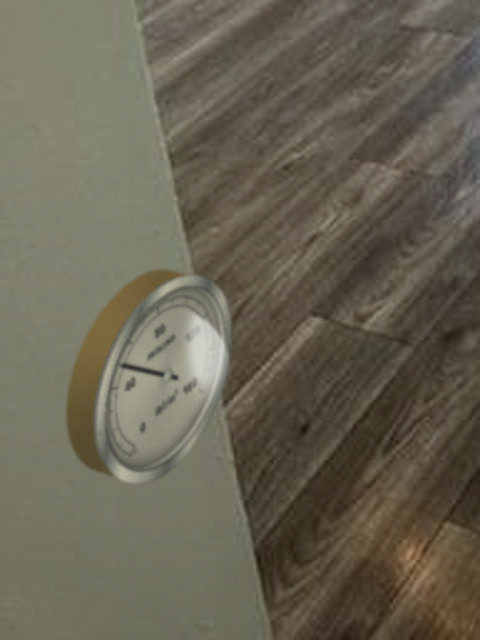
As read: value=50 unit=psi
